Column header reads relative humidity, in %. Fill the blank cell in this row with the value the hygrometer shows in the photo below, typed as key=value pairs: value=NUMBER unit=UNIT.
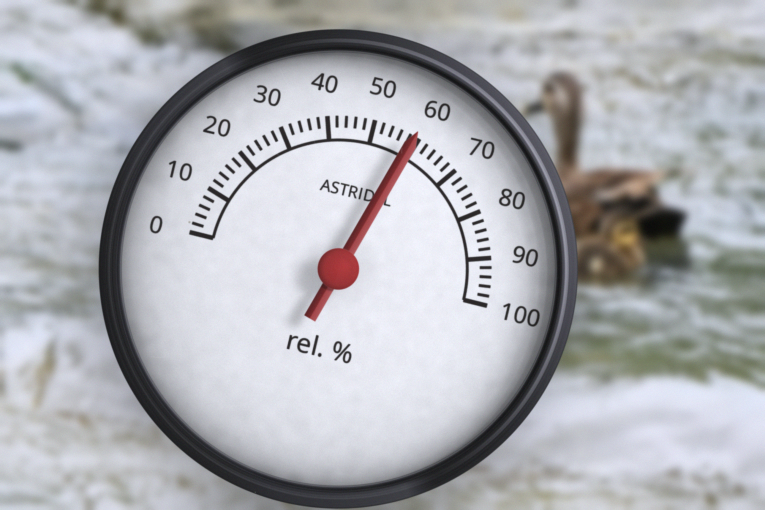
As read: value=59 unit=%
